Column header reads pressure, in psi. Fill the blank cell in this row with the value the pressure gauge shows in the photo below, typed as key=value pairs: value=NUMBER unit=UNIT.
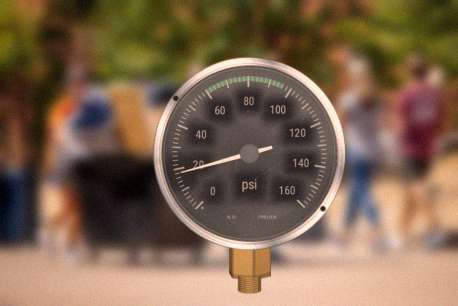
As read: value=18 unit=psi
